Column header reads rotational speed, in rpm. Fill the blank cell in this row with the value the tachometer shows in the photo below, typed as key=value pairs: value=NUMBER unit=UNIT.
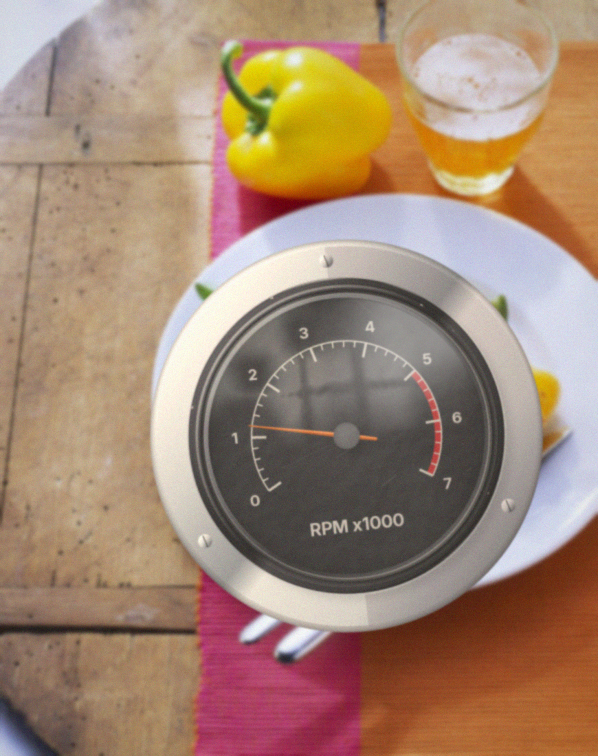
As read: value=1200 unit=rpm
